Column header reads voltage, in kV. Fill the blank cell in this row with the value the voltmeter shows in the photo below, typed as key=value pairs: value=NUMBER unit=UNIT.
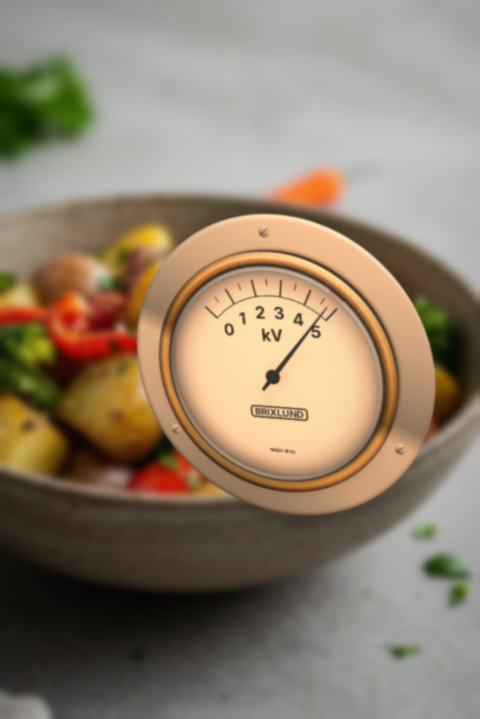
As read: value=4.75 unit=kV
